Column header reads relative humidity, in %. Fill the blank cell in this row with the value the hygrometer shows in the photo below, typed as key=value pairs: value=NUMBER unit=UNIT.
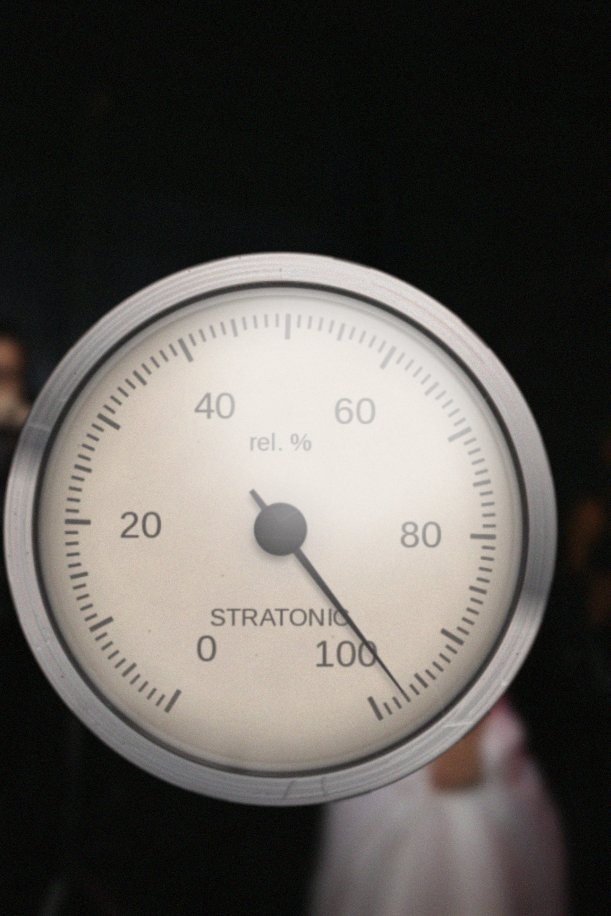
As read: value=97 unit=%
